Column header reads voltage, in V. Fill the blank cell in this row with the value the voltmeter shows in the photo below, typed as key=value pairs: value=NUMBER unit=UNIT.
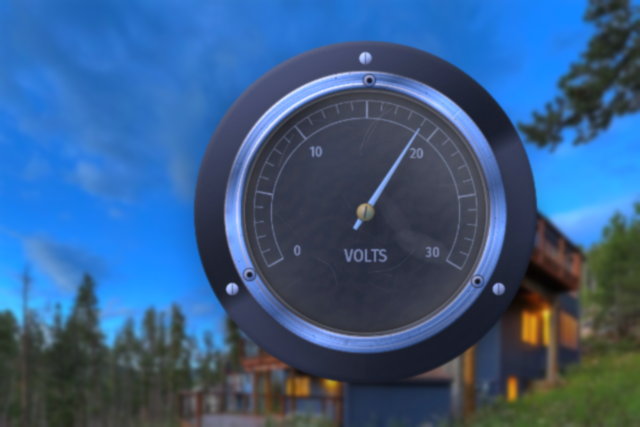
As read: value=19 unit=V
